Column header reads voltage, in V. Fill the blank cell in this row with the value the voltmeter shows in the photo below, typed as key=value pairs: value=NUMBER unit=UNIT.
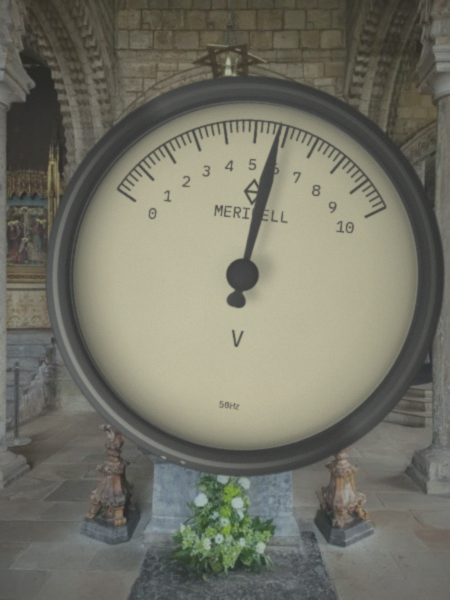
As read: value=5.8 unit=V
